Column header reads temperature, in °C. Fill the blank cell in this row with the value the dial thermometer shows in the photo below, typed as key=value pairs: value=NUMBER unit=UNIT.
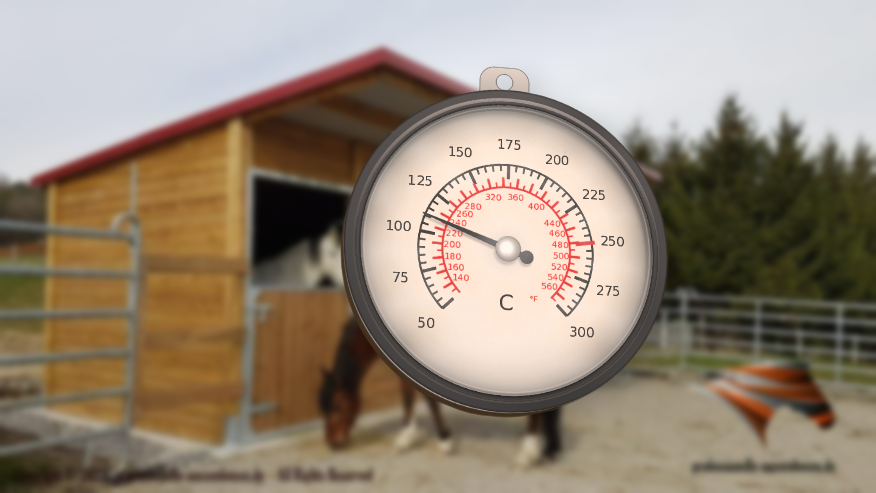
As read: value=110 unit=°C
